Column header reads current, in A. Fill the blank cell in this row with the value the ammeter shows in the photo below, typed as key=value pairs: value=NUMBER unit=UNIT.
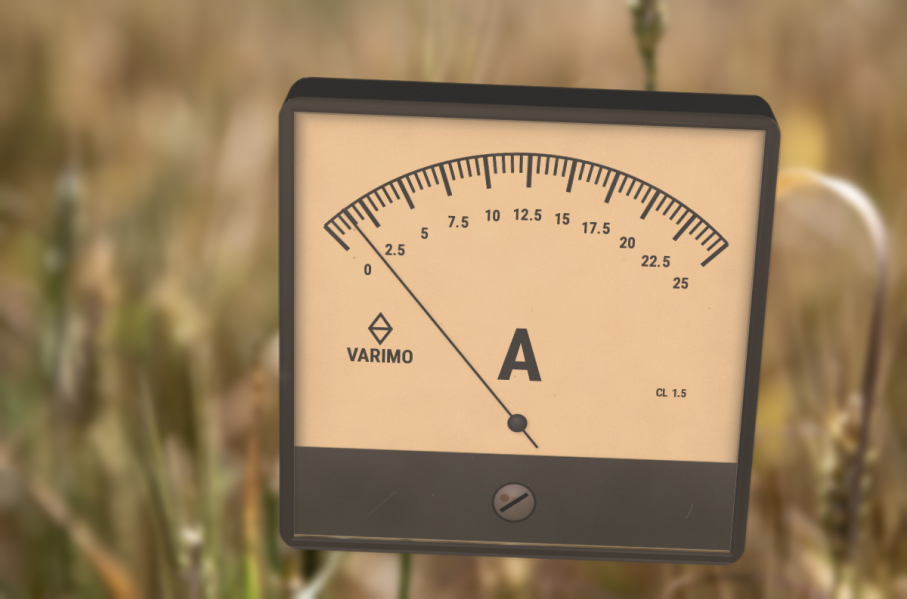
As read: value=1.5 unit=A
